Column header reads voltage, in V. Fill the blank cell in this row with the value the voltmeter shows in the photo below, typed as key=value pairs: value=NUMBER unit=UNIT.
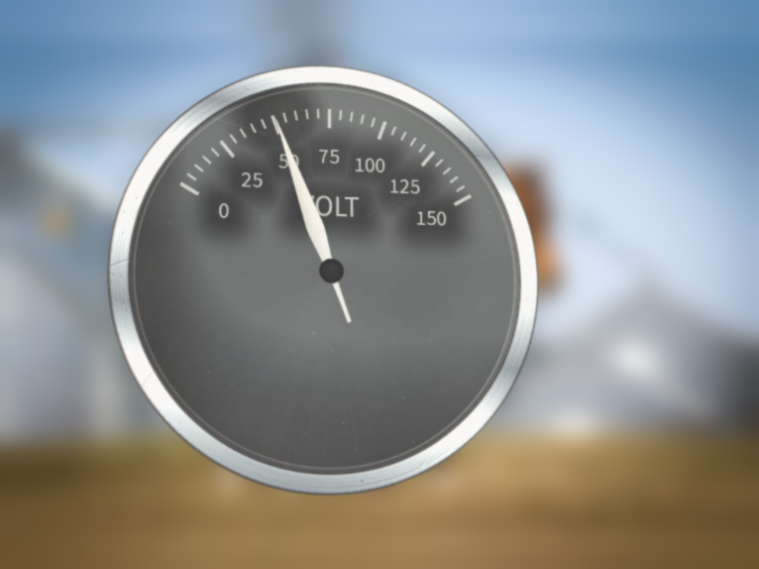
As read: value=50 unit=V
